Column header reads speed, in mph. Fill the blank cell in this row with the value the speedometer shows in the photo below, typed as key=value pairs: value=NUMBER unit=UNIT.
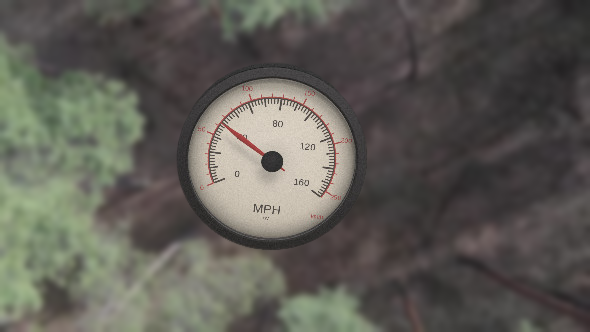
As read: value=40 unit=mph
